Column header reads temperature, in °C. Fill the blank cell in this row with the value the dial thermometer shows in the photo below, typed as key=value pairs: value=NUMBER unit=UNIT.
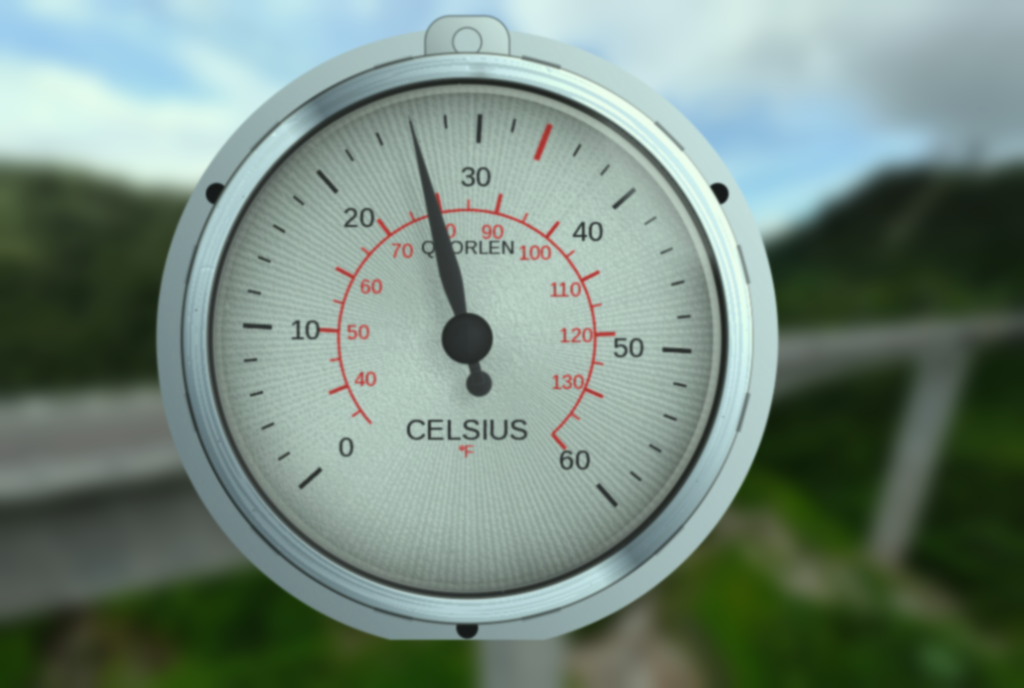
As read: value=26 unit=°C
